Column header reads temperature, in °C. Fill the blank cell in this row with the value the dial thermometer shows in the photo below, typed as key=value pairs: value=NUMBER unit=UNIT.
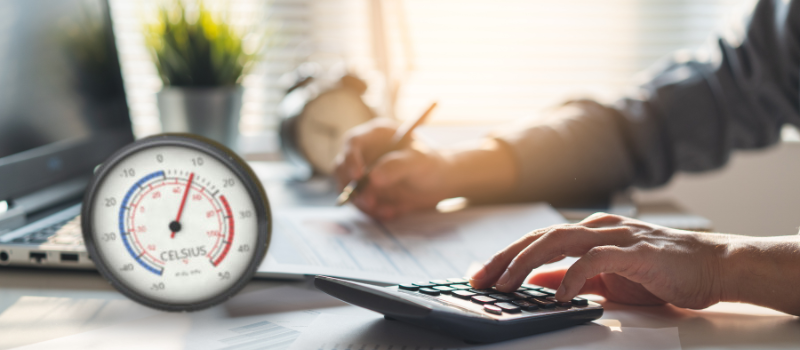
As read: value=10 unit=°C
